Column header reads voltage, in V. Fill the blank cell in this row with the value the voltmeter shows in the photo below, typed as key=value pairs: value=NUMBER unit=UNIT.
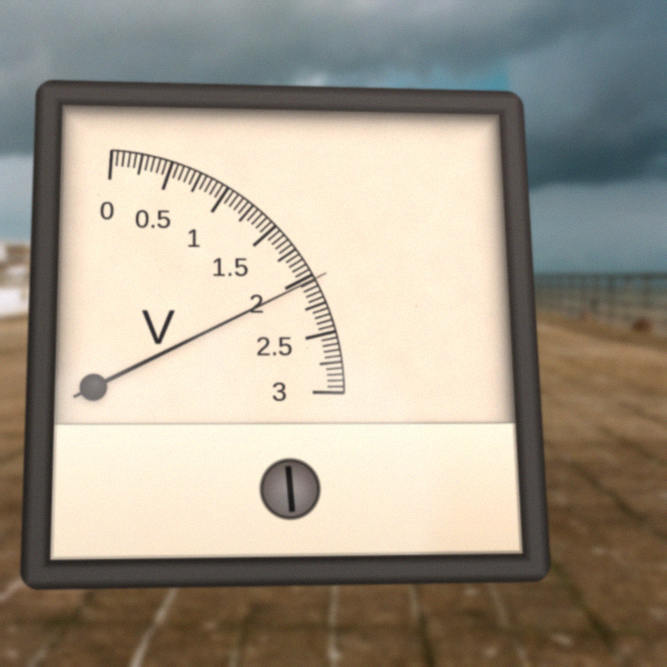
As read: value=2.05 unit=V
